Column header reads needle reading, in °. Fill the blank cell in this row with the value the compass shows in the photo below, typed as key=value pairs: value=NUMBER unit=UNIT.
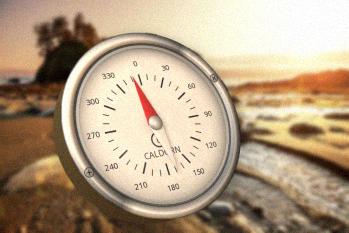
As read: value=350 unit=°
